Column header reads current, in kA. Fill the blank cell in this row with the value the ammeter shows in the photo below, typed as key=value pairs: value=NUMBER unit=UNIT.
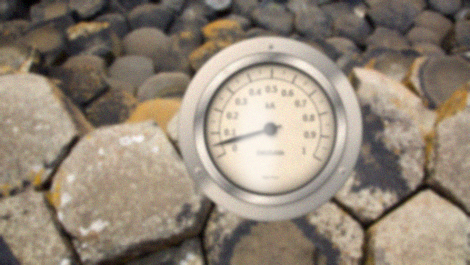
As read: value=0.05 unit=kA
